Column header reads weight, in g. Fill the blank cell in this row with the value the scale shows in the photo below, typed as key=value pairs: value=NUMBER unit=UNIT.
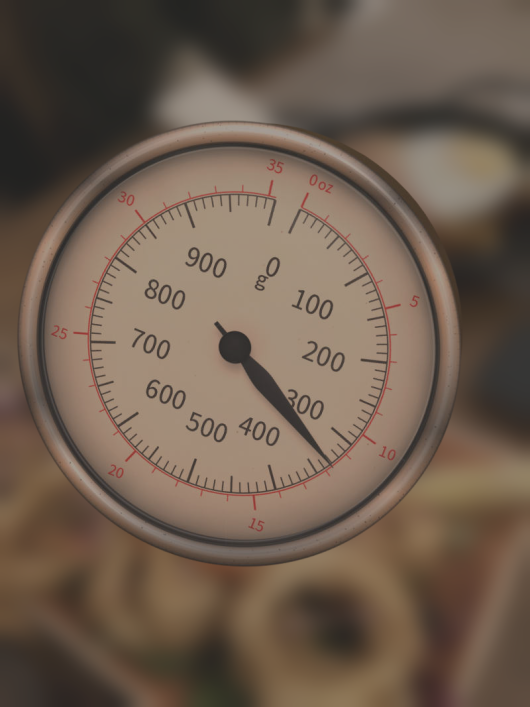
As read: value=330 unit=g
